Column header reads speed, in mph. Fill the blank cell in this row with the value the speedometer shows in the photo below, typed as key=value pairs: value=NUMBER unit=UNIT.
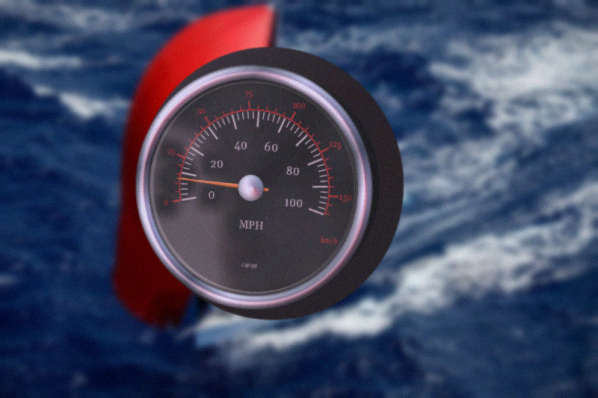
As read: value=8 unit=mph
